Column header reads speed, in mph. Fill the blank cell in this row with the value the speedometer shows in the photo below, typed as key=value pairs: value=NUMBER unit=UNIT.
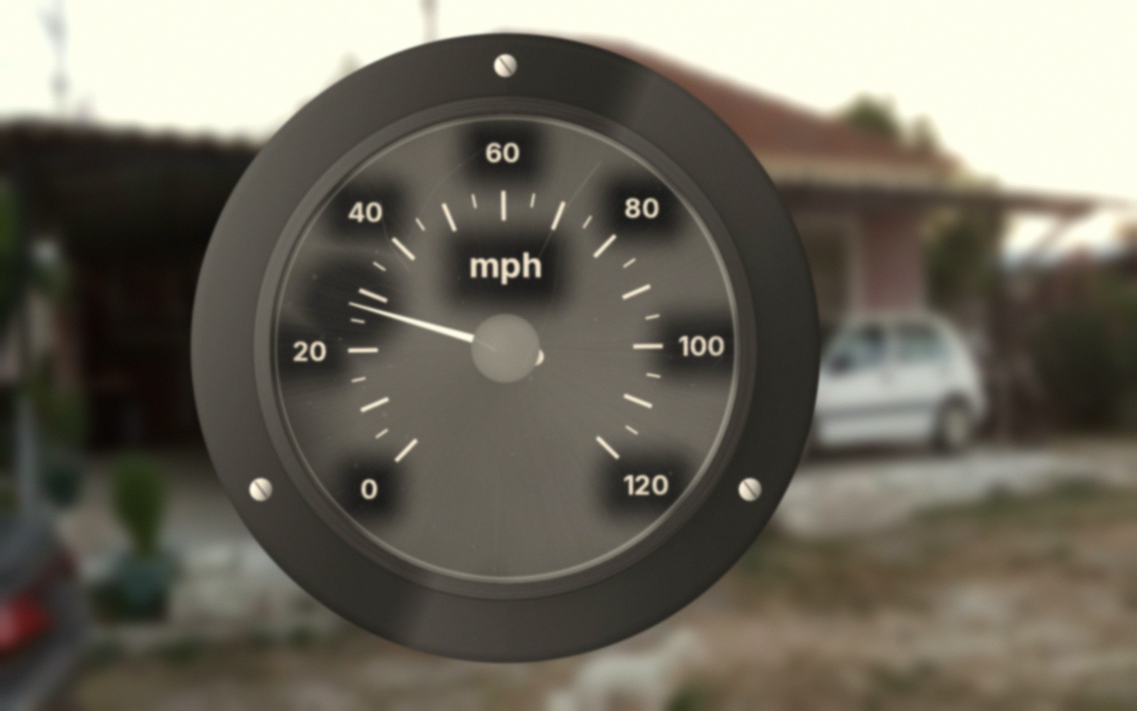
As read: value=27.5 unit=mph
